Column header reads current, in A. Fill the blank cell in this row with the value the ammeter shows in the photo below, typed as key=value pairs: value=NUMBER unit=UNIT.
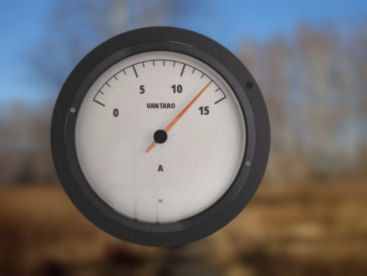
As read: value=13 unit=A
